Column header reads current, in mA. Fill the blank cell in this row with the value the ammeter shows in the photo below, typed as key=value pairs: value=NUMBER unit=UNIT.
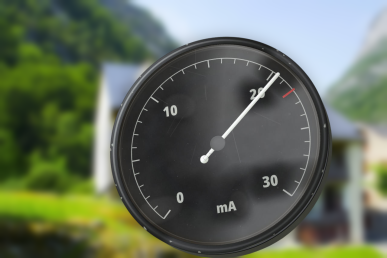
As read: value=20.5 unit=mA
